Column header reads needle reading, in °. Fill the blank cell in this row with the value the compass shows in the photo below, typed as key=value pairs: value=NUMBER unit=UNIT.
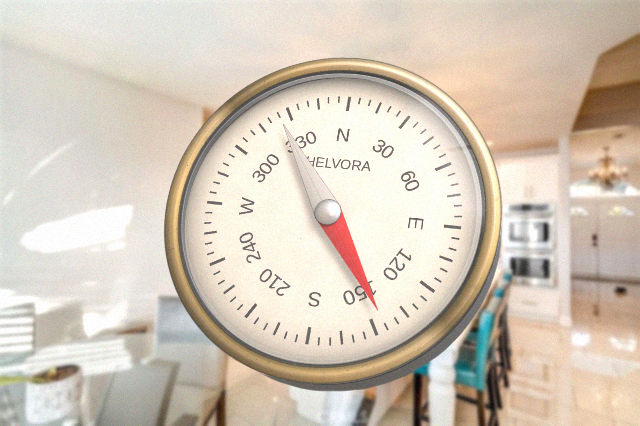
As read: value=145 unit=°
